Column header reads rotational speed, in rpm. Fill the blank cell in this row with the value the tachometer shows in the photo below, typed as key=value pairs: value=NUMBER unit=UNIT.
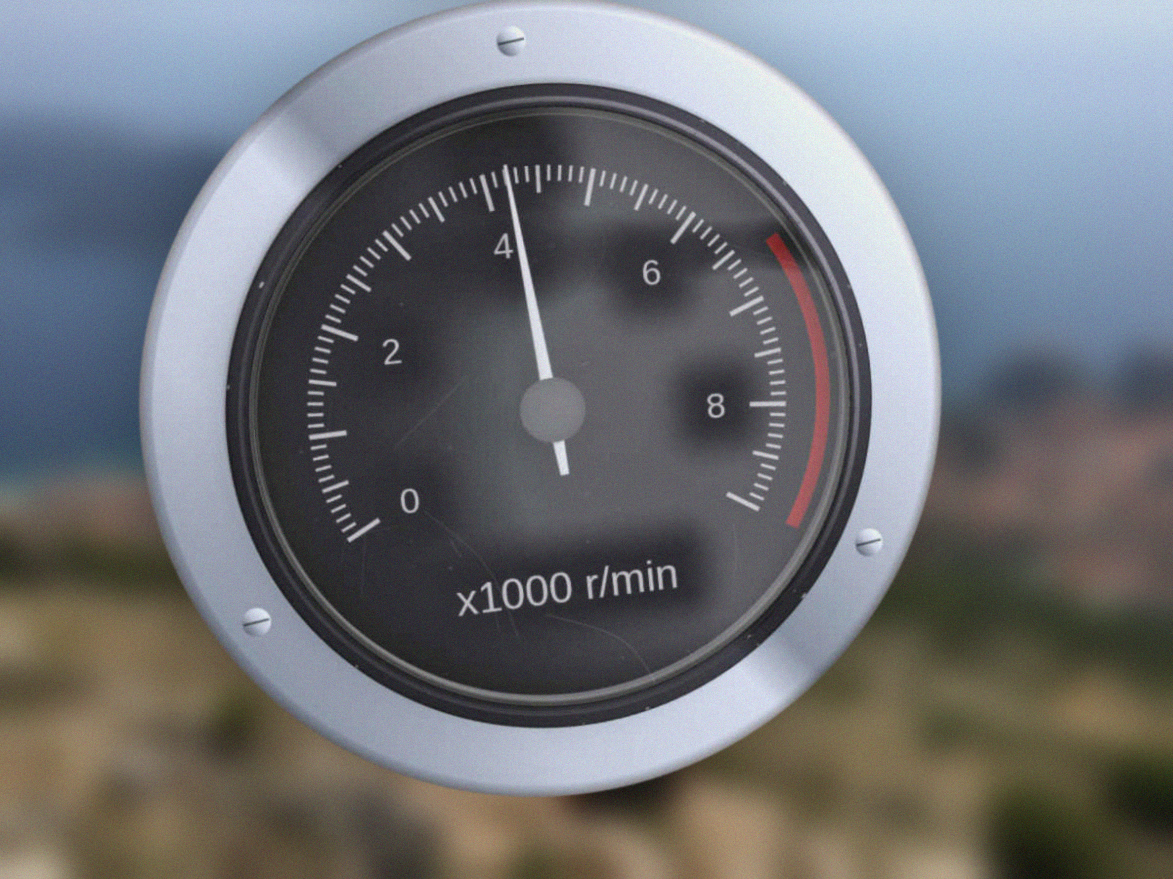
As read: value=4200 unit=rpm
